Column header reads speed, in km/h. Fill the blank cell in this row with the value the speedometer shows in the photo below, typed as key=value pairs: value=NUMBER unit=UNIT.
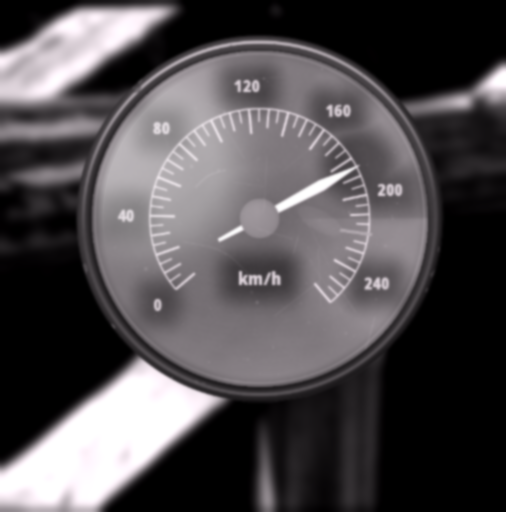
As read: value=185 unit=km/h
